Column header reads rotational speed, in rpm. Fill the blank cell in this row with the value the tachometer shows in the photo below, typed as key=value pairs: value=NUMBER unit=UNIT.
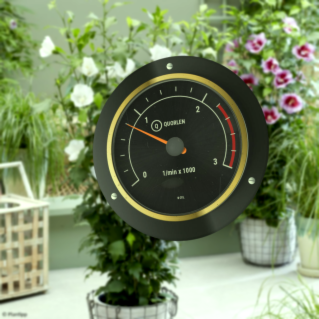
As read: value=800 unit=rpm
